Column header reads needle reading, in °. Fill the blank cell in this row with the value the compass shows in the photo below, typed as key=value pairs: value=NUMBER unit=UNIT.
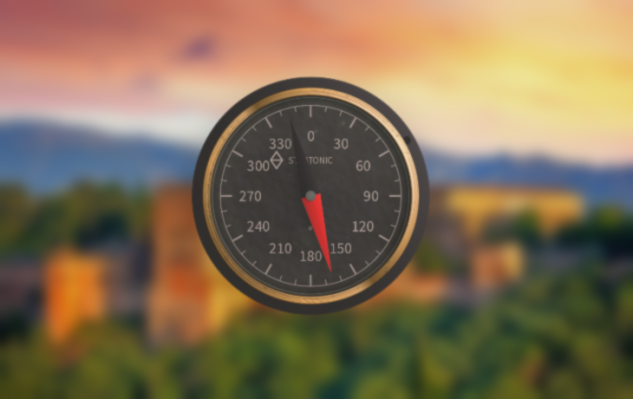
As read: value=165 unit=°
